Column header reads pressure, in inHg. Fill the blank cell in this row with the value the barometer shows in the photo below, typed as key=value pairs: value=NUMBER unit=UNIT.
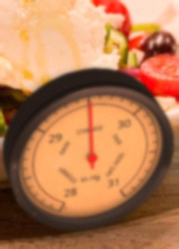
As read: value=29.5 unit=inHg
